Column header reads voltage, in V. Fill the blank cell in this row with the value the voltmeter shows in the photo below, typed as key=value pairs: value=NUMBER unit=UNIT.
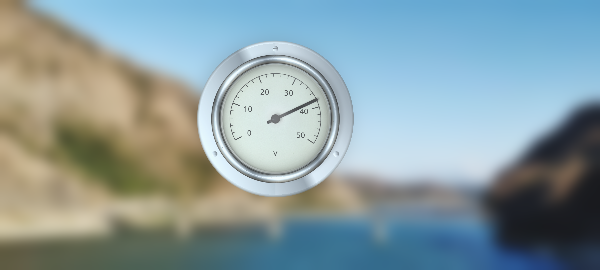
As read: value=38 unit=V
